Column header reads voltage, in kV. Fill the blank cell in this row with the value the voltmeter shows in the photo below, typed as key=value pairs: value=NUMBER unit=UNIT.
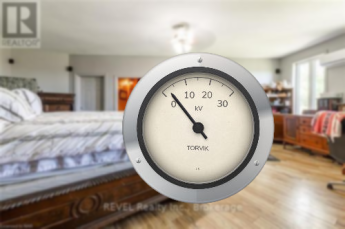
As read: value=2.5 unit=kV
